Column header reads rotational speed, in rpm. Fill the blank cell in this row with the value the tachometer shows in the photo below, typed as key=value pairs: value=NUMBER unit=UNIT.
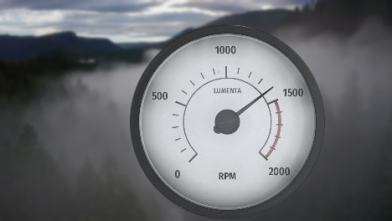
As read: value=1400 unit=rpm
